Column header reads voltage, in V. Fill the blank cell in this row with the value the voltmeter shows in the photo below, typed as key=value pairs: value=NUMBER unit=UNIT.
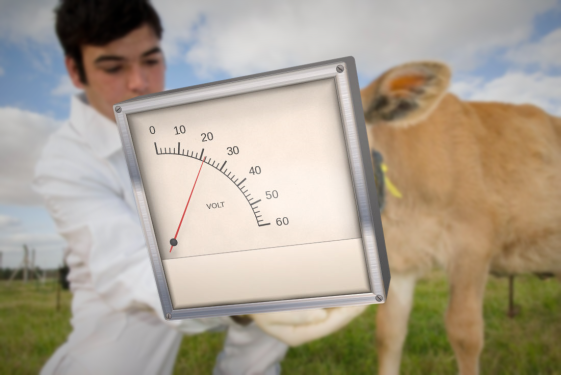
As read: value=22 unit=V
